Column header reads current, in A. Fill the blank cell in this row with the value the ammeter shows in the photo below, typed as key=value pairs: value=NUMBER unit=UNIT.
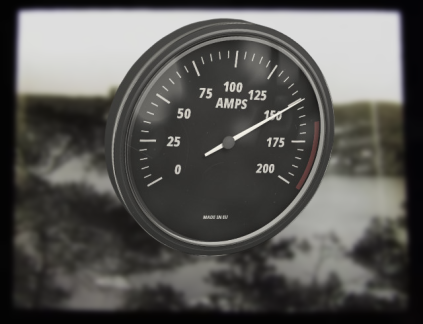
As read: value=150 unit=A
